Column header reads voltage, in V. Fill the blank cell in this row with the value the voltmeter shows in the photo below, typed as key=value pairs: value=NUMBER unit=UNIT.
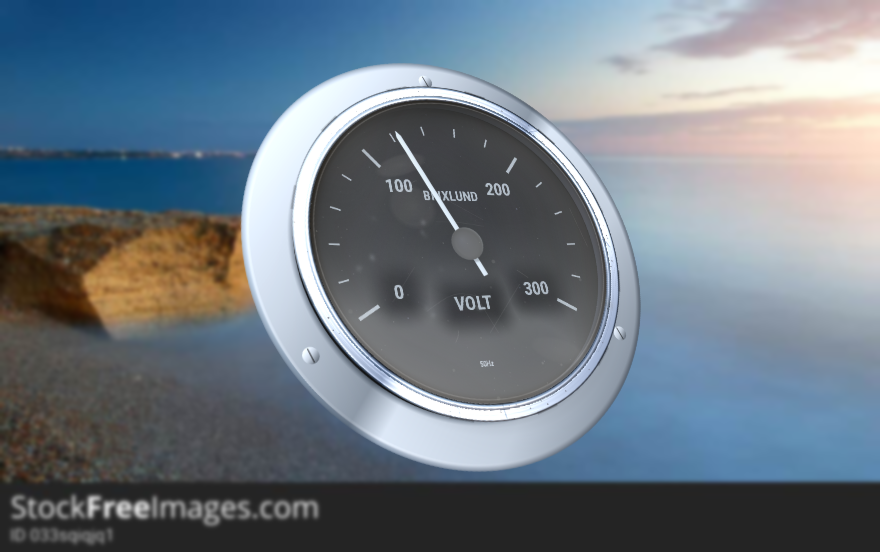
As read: value=120 unit=V
